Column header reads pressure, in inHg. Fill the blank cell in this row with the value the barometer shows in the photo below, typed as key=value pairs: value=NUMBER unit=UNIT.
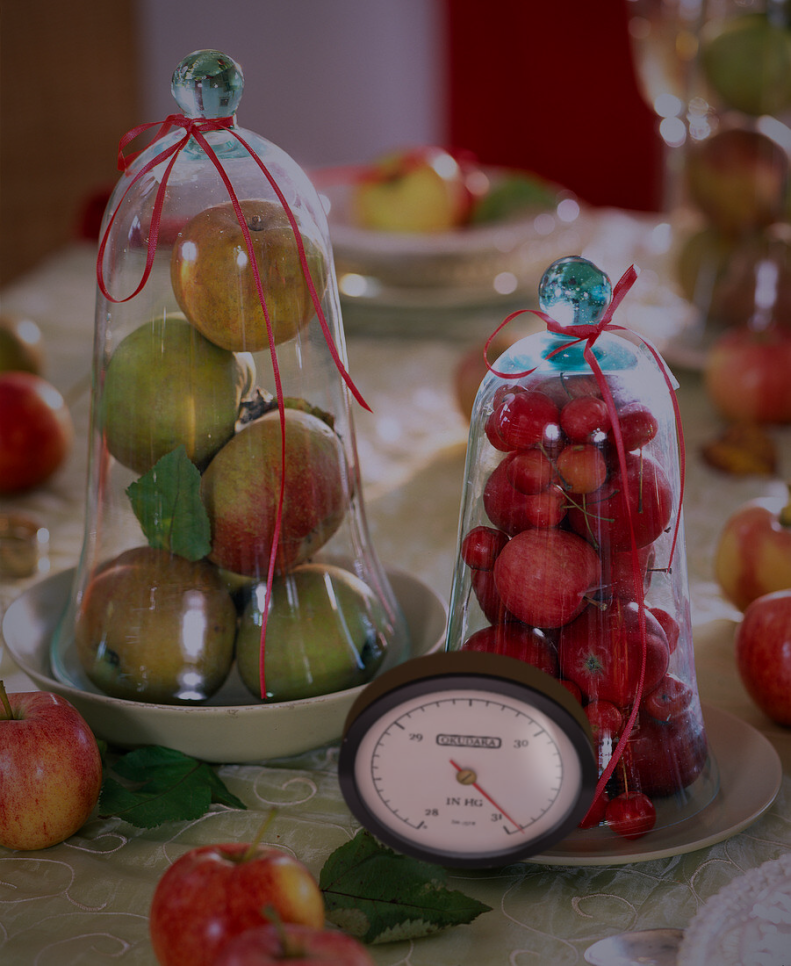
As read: value=30.9 unit=inHg
